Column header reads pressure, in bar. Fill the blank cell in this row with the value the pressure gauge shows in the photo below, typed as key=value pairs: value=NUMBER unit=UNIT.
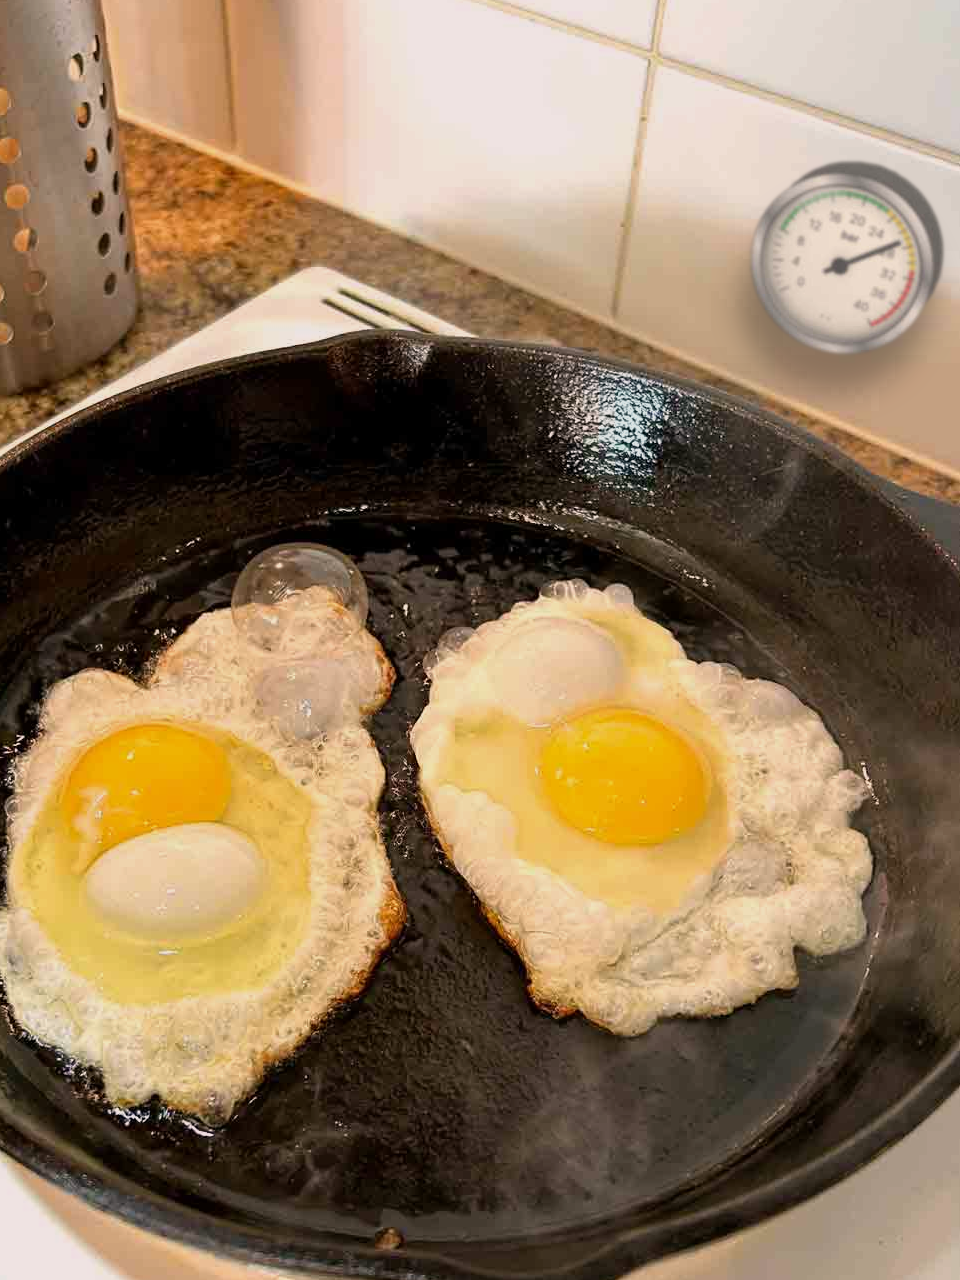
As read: value=27 unit=bar
